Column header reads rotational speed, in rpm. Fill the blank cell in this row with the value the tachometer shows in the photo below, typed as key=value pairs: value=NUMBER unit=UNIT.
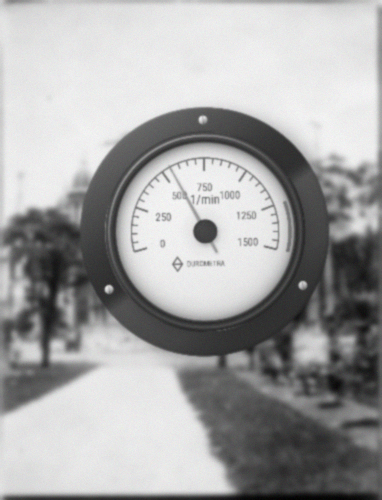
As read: value=550 unit=rpm
